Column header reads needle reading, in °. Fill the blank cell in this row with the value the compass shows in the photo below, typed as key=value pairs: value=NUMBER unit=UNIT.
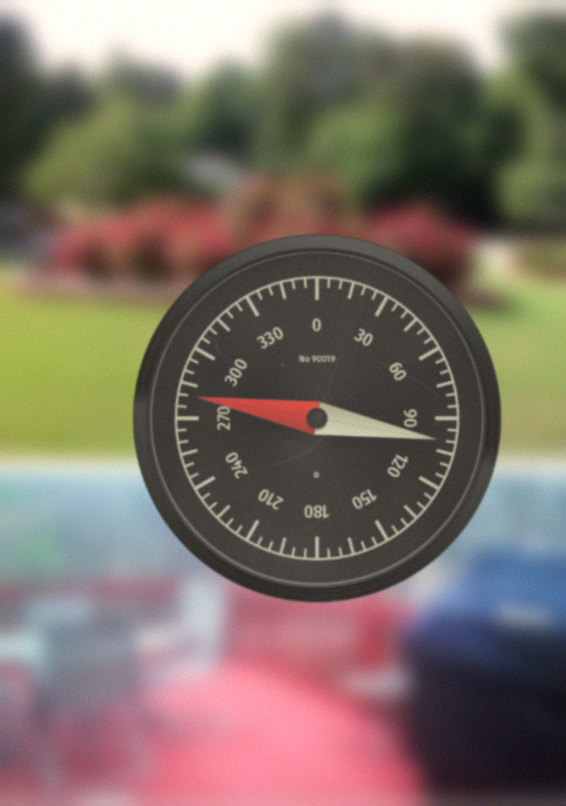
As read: value=280 unit=°
